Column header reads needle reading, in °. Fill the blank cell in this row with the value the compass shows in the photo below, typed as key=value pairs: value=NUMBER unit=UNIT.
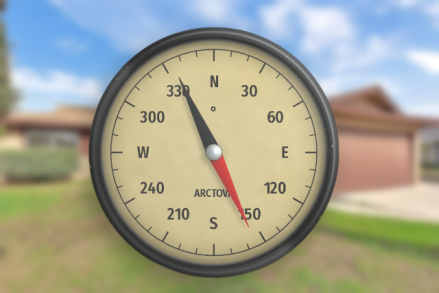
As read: value=155 unit=°
